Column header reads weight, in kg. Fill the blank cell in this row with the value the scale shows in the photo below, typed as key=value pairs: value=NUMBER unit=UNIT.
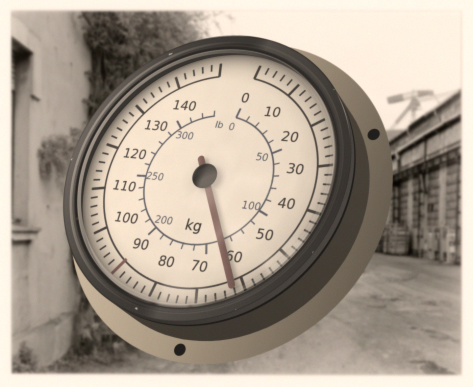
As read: value=62 unit=kg
